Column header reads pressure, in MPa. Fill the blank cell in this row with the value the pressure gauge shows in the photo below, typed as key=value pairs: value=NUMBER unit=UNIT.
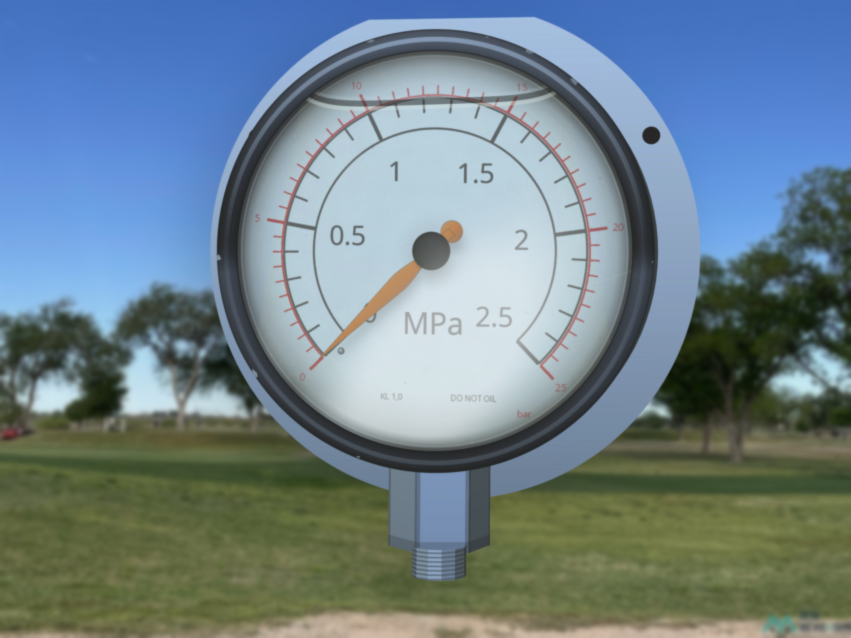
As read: value=0 unit=MPa
